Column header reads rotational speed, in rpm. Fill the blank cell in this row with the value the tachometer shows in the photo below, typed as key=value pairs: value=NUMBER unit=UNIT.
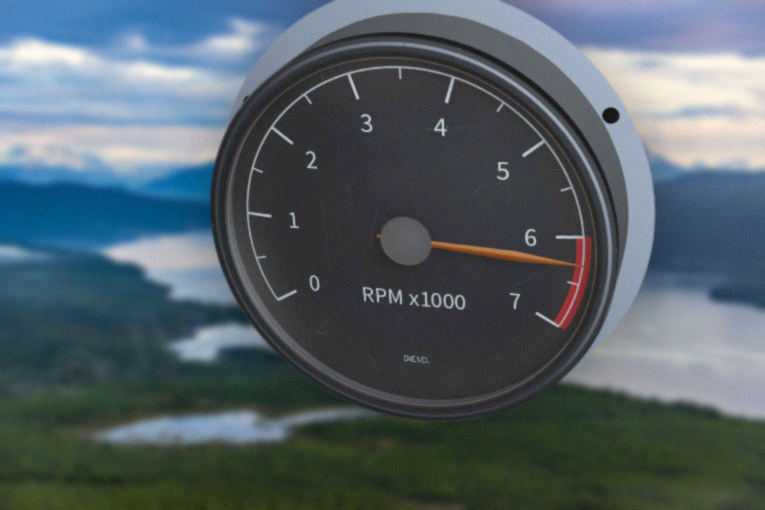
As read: value=6250 unit=rpm
